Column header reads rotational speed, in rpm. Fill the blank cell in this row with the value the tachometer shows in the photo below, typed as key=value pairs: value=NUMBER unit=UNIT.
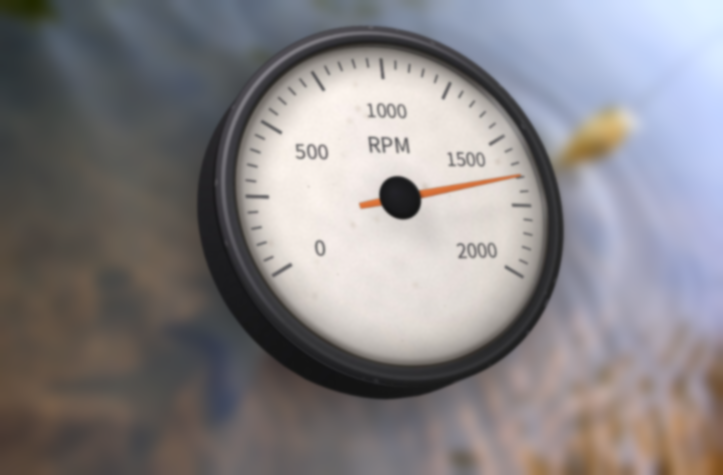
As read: value=1650 unit=rpm
